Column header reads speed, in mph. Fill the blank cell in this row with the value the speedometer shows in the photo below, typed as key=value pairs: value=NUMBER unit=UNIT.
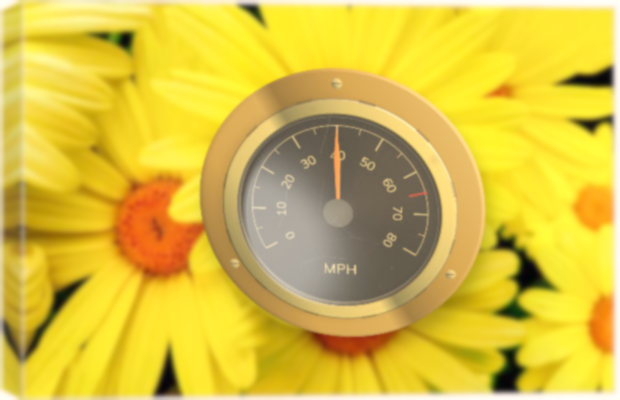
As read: value=40 unit=mph
